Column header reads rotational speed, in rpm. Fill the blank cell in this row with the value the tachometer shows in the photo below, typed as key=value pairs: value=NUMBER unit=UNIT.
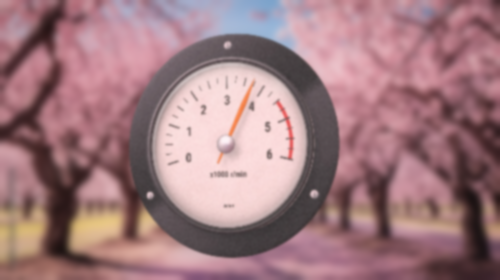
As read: value=3750 unit=rpm
